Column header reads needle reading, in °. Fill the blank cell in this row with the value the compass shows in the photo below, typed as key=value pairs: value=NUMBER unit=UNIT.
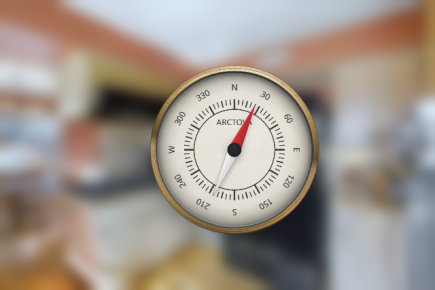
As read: value=25 unit=°
